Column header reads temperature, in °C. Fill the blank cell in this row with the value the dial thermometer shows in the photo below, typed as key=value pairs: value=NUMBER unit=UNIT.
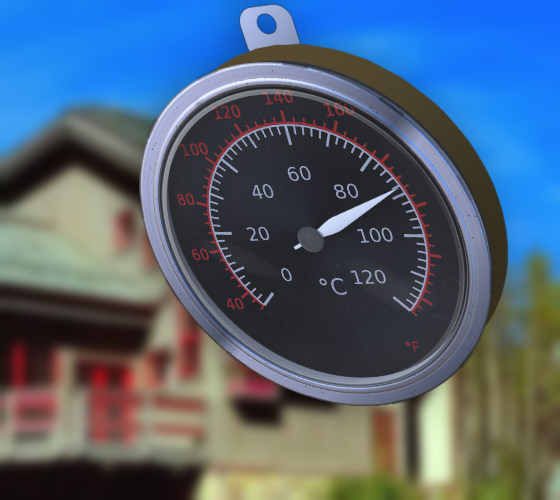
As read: value=88 unit=°C
